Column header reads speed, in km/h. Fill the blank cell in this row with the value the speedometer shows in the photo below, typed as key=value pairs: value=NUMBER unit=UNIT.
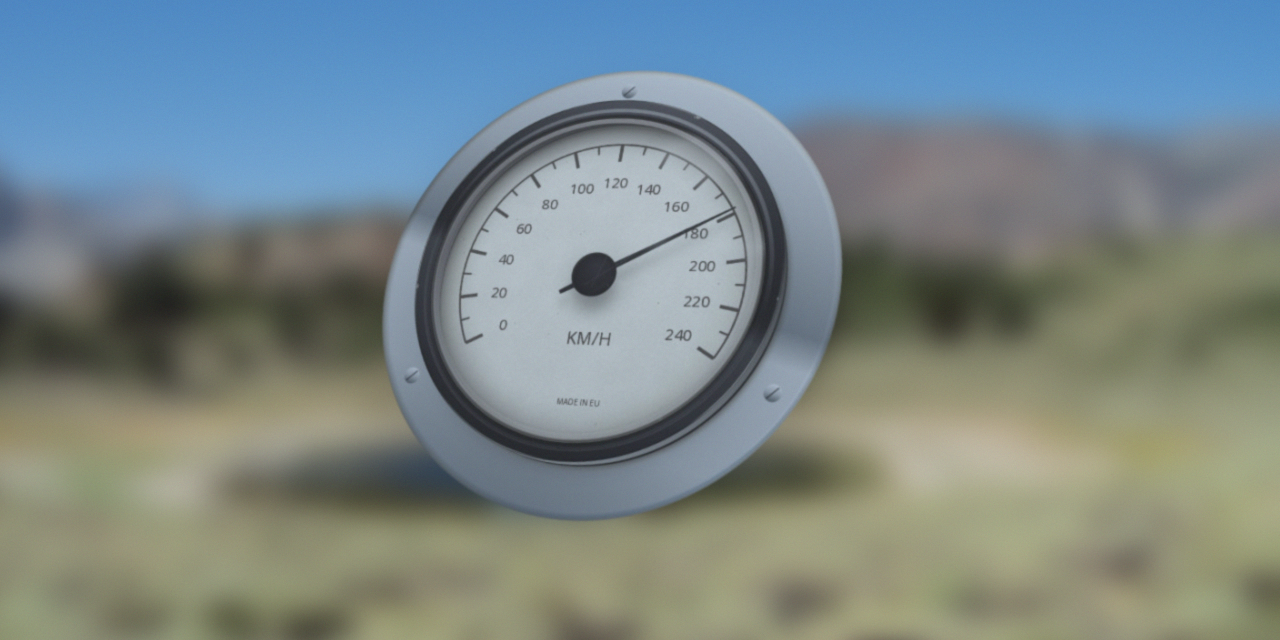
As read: value=180 unit=km/h
